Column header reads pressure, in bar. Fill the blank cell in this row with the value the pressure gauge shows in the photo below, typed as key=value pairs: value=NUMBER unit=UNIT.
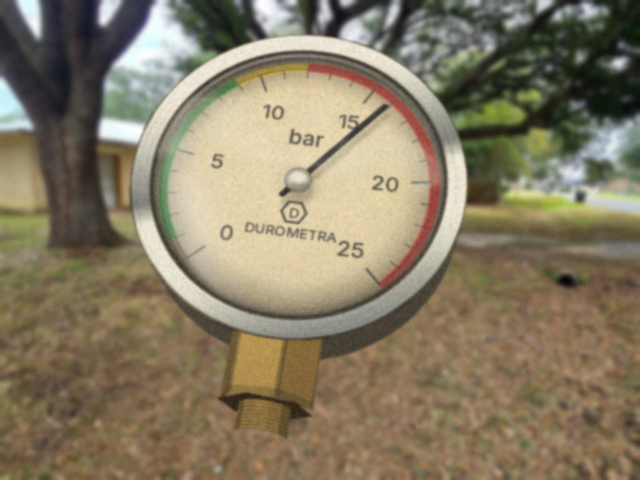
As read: value=16 unit=bar
